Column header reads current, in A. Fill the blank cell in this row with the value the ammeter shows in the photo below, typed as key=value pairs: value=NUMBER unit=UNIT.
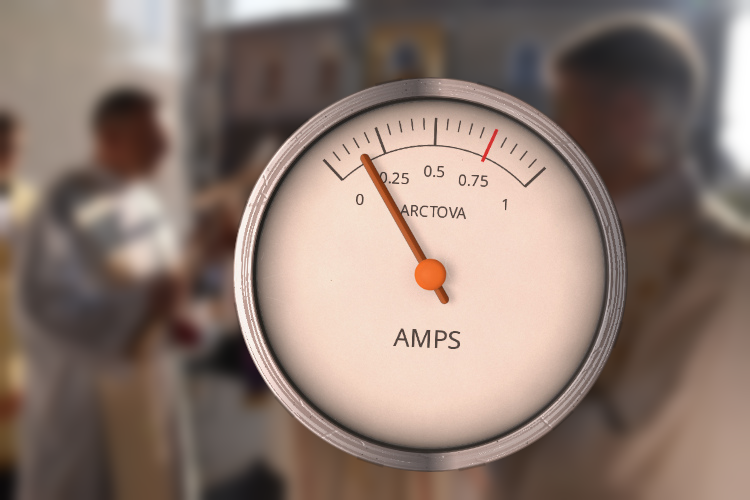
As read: value=0.15 unit=A
